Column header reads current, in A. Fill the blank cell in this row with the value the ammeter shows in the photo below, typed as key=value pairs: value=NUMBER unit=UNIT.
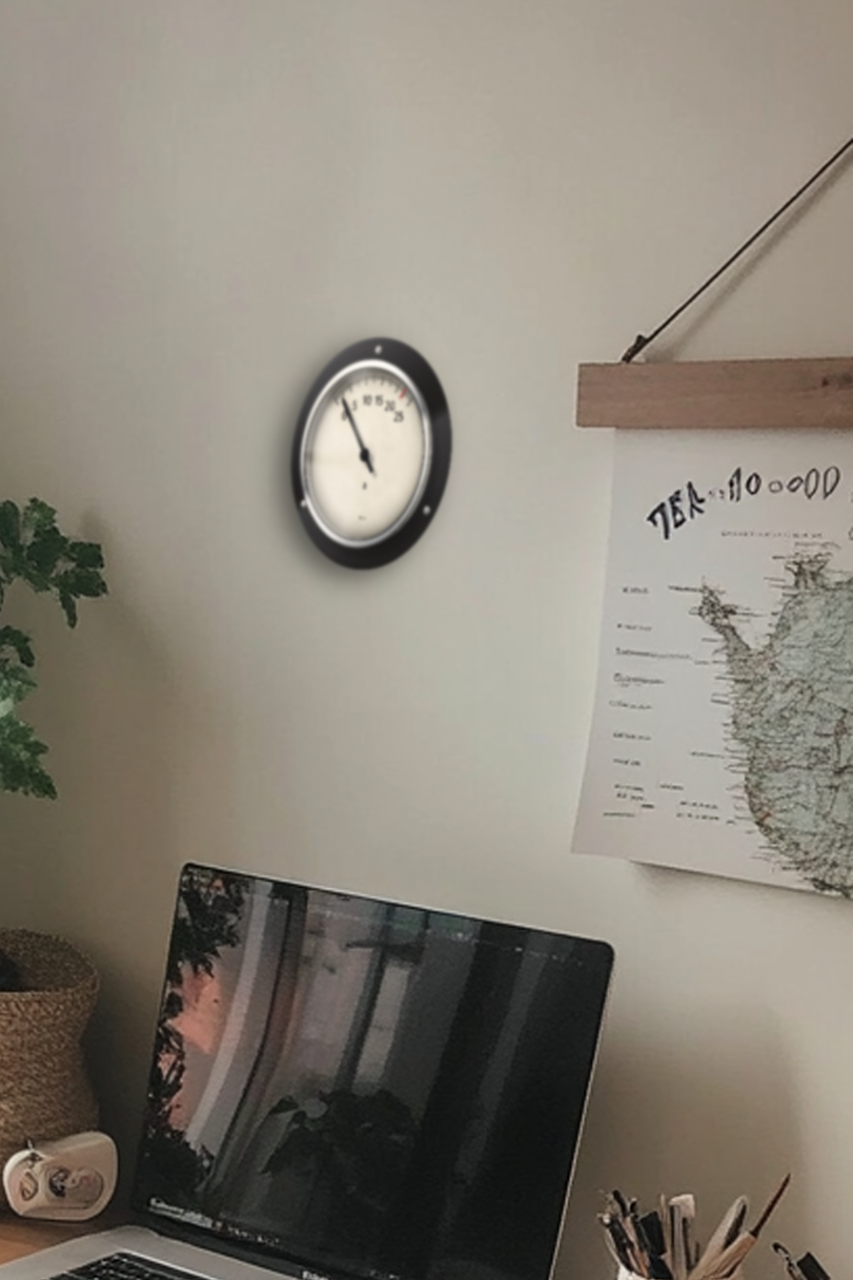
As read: value=2.5 unit=A
